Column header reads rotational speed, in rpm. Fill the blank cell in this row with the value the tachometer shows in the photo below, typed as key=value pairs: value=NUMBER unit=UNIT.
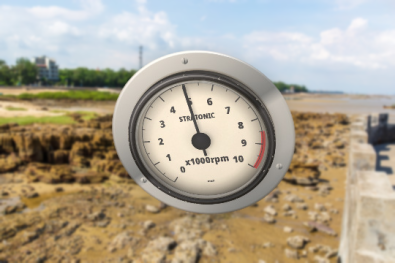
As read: value=5000 unit=rpm
